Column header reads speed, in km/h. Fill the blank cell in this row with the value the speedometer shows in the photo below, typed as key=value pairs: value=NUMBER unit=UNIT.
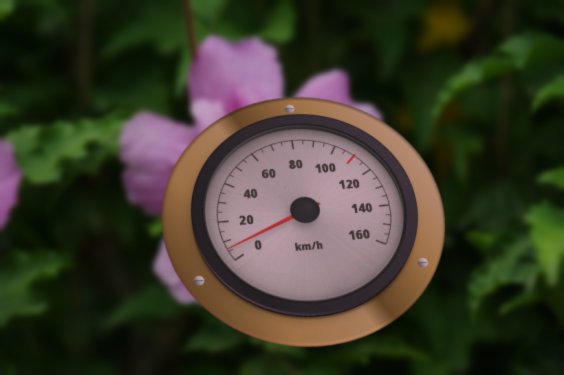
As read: value=5 unit=km/h
